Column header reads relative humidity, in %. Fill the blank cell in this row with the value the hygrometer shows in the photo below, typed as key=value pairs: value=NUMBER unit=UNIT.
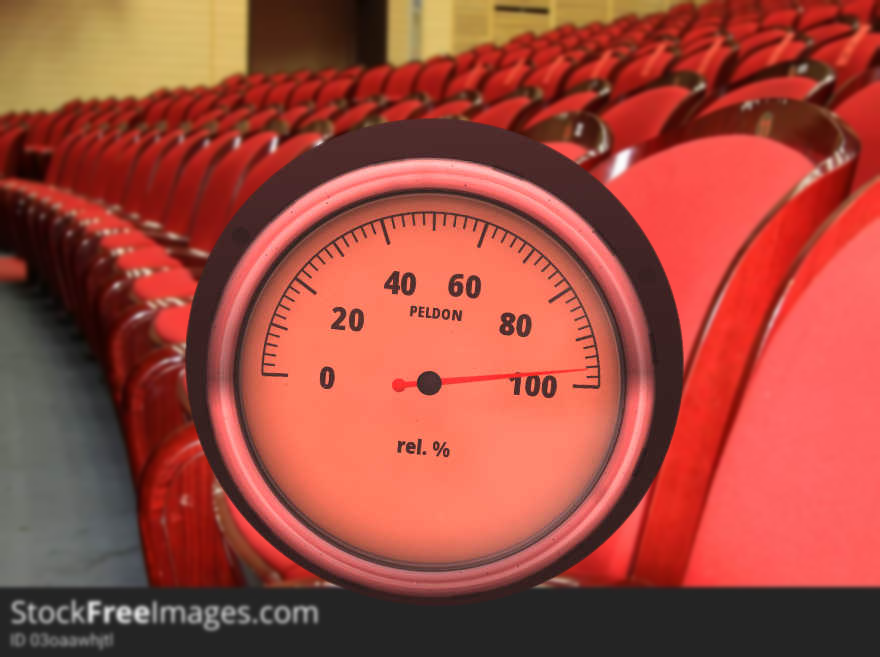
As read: value=96 unit=%
